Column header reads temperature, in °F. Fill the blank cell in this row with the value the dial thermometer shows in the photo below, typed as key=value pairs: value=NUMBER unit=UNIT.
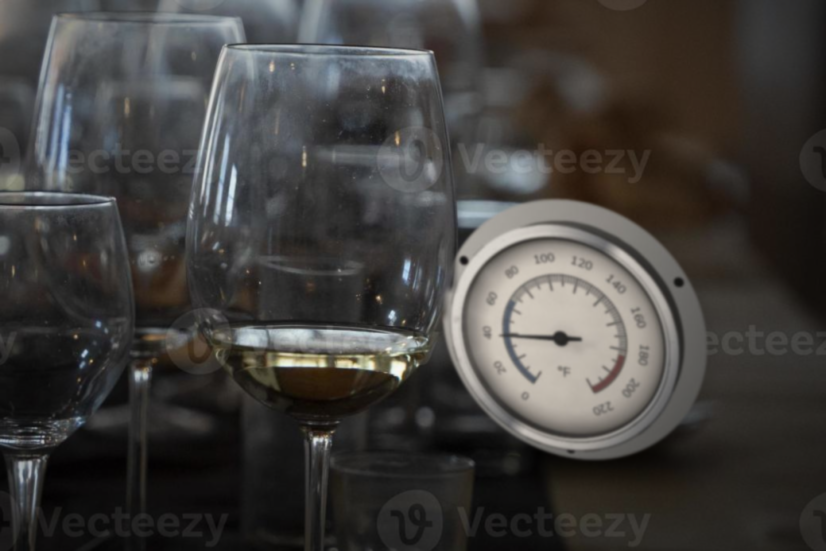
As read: value=40 unit=°F
